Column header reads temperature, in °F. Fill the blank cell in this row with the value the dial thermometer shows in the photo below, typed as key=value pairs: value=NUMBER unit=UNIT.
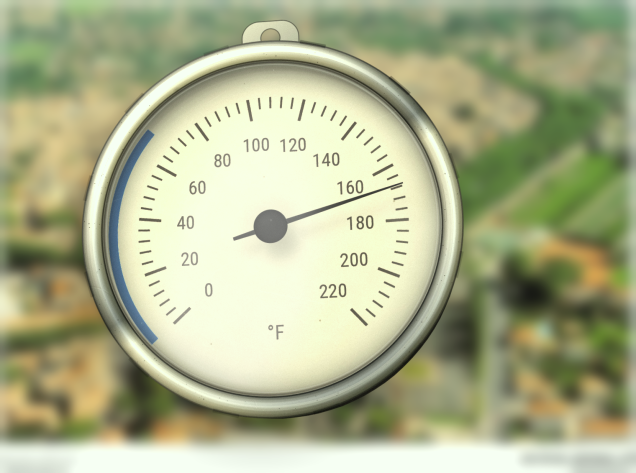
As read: value=168 unit=°F
